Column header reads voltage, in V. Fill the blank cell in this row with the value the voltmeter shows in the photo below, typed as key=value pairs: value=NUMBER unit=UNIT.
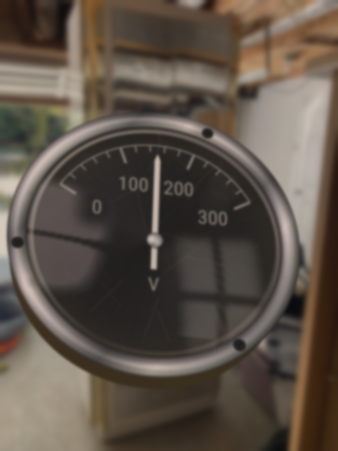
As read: value=150 unit=V
